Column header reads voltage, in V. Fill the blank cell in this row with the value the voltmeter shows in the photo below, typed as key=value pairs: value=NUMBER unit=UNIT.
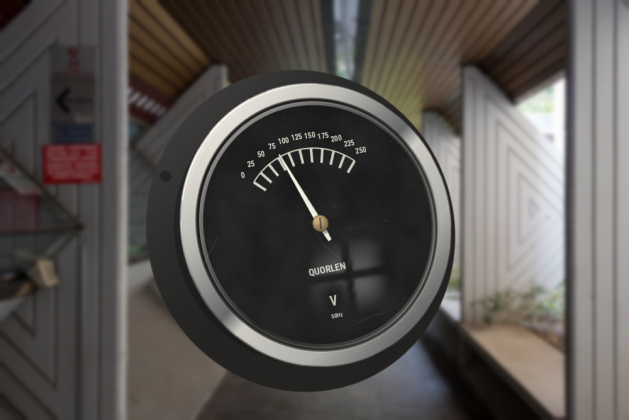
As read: value=75 unit=V
